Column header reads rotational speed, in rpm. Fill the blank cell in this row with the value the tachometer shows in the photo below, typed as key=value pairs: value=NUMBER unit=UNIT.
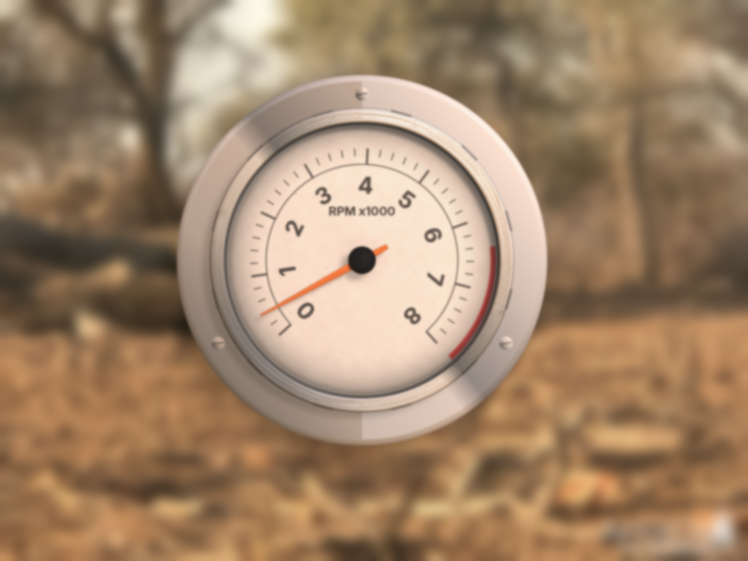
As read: value=400 unit=rpm
